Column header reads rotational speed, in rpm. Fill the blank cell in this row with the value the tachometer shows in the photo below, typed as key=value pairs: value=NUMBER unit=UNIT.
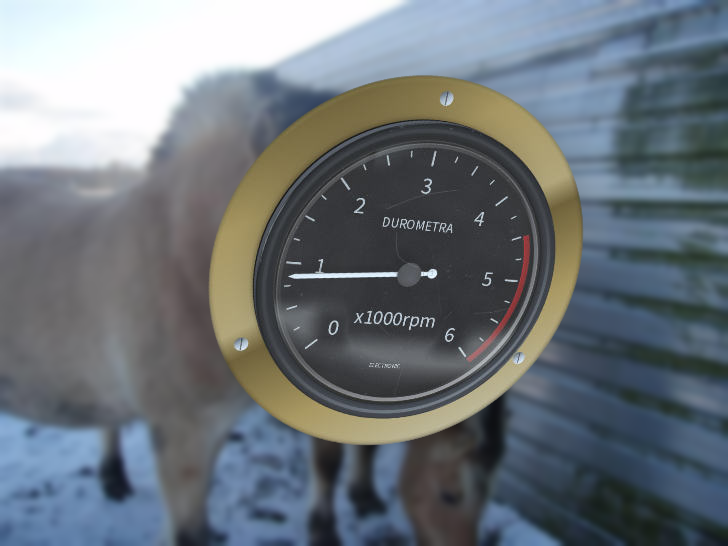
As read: value=875 unit=rpm
